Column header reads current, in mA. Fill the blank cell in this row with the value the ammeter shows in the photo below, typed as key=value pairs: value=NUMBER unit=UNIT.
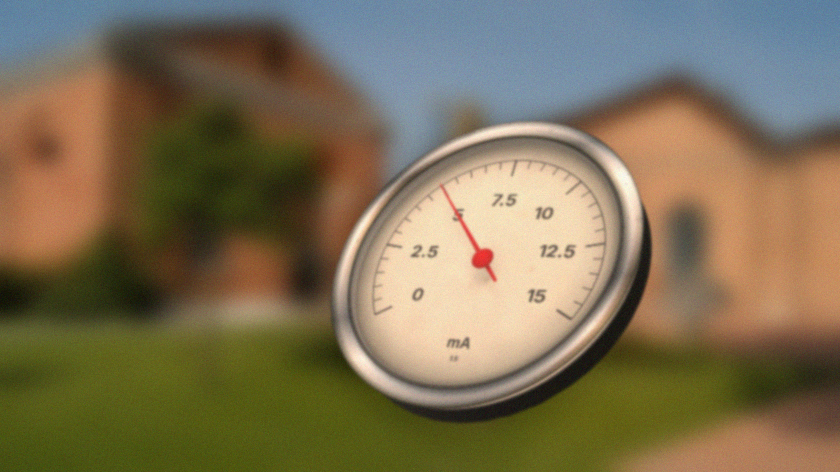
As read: value=5 unit=mA
